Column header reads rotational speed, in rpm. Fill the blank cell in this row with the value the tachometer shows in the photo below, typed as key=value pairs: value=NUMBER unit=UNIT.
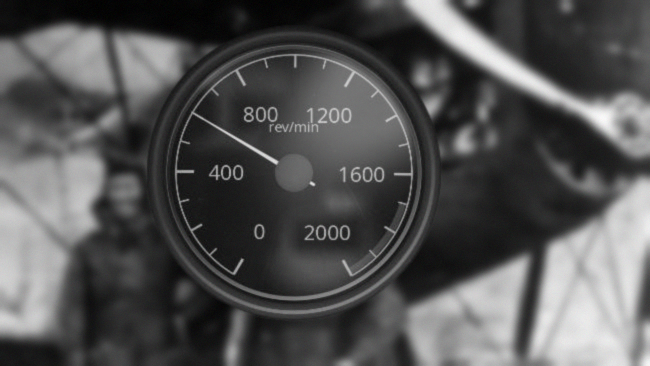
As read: value=600 unit=rpm
